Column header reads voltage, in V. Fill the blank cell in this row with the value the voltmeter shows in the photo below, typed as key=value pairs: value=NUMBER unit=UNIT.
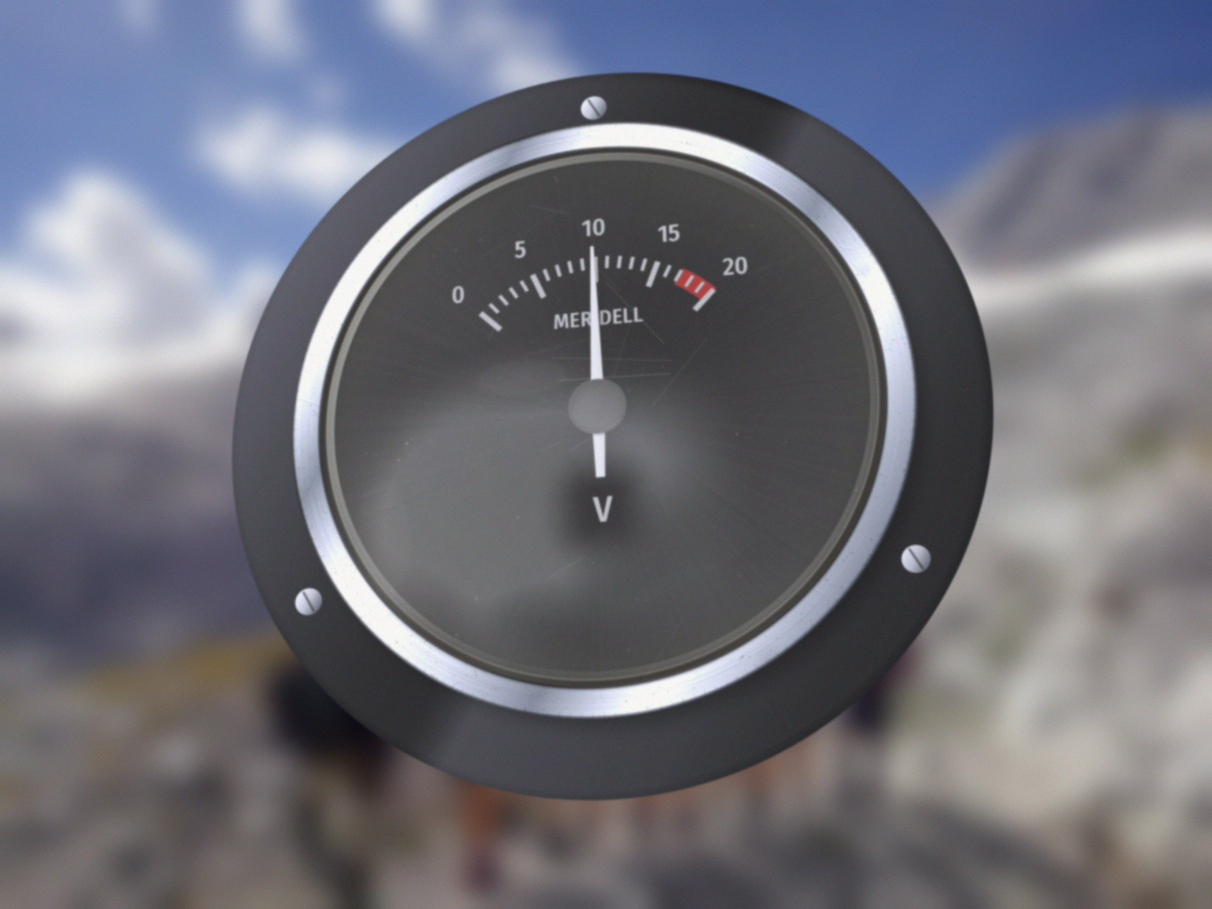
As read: value=10 unit=V
